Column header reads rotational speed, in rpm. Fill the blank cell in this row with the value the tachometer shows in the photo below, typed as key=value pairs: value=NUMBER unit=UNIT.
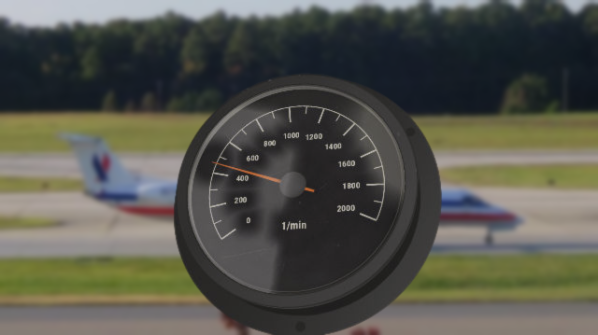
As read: value=450 unit=rpm
